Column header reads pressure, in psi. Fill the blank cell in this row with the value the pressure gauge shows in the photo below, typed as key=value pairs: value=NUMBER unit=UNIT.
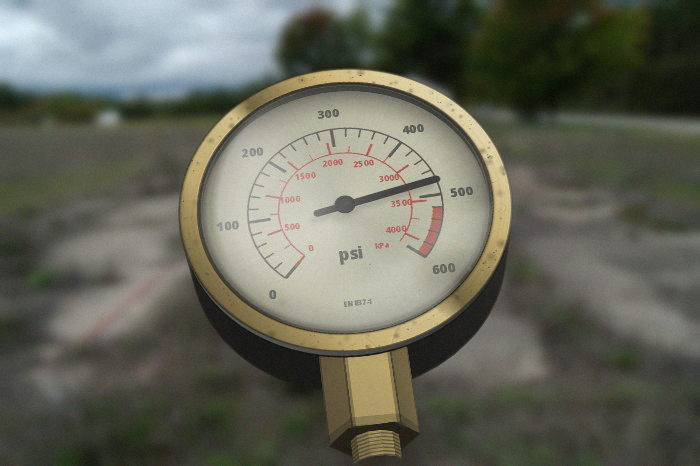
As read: value=480 unit=psi
